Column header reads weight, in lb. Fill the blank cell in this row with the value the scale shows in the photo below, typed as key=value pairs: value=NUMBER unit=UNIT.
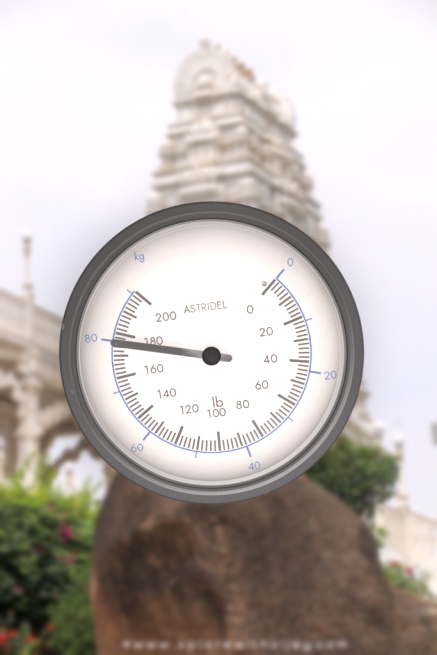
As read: value=176 unit=lb
